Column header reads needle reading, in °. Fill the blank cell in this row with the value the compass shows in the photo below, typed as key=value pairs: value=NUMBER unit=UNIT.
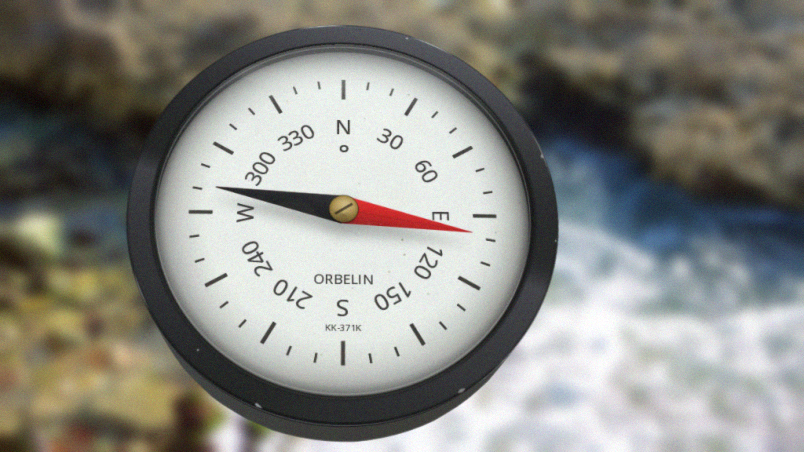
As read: value=100 unit=°
